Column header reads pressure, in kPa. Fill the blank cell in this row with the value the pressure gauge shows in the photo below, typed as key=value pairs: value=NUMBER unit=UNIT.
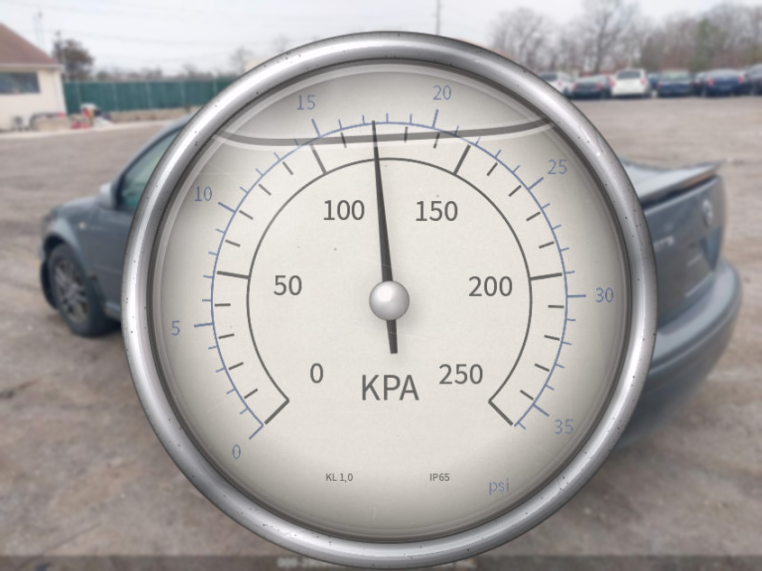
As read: value=120 unit=kPa
